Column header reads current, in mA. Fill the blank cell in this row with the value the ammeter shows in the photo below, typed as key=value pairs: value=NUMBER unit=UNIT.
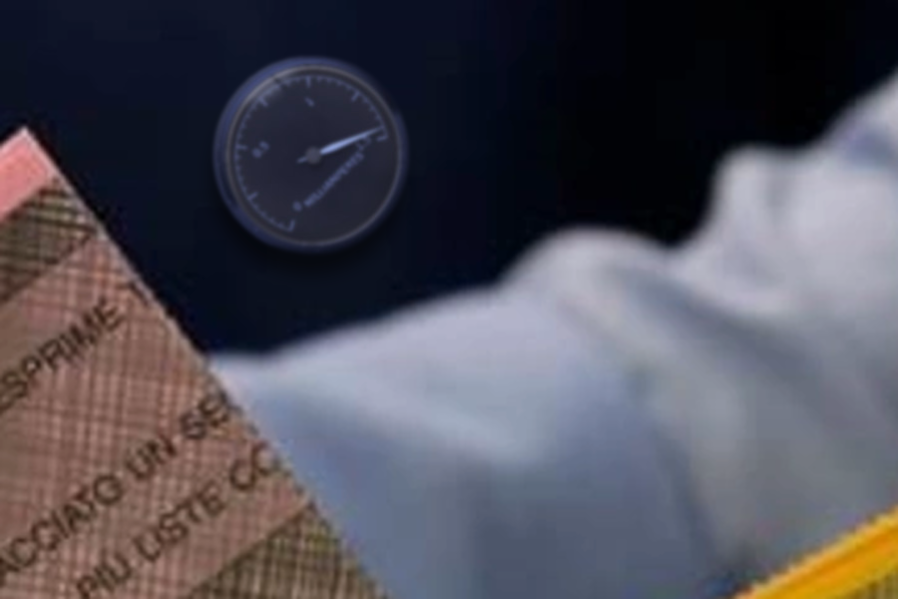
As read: value=1.45 unit=mA
